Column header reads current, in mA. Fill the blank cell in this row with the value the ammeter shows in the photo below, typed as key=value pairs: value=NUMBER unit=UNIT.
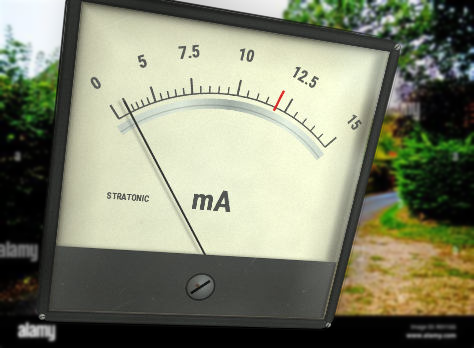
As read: value=2.5 unit=mA
